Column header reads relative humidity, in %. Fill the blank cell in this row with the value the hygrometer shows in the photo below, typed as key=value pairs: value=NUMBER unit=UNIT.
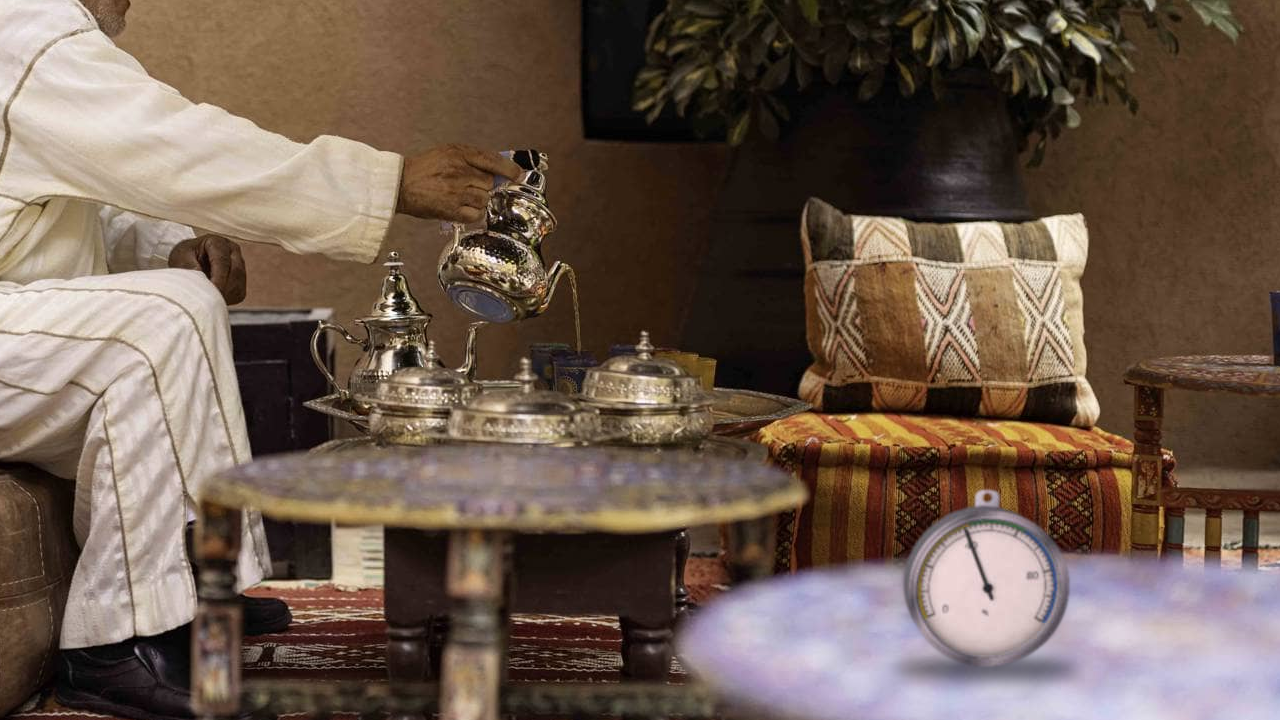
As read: value=40 unit=%
